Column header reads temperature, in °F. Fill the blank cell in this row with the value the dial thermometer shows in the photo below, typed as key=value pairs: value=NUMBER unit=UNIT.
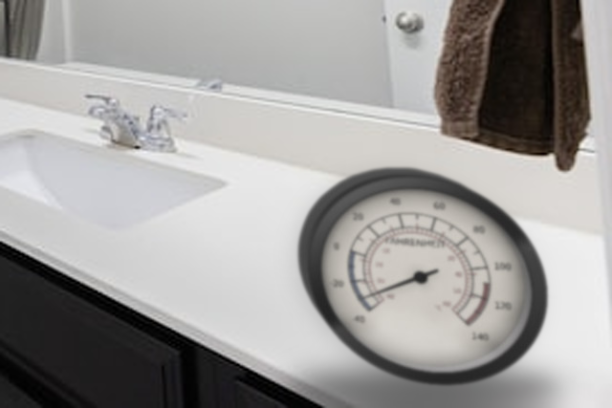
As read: value=-30 unit=°F
